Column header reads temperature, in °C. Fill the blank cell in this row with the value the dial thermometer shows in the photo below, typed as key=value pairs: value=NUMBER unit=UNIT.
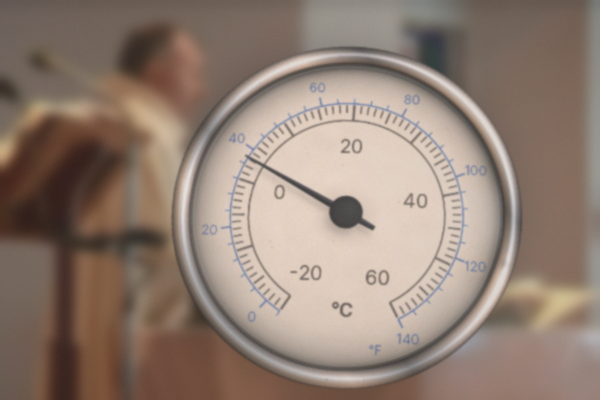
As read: value=3 unit=°C
